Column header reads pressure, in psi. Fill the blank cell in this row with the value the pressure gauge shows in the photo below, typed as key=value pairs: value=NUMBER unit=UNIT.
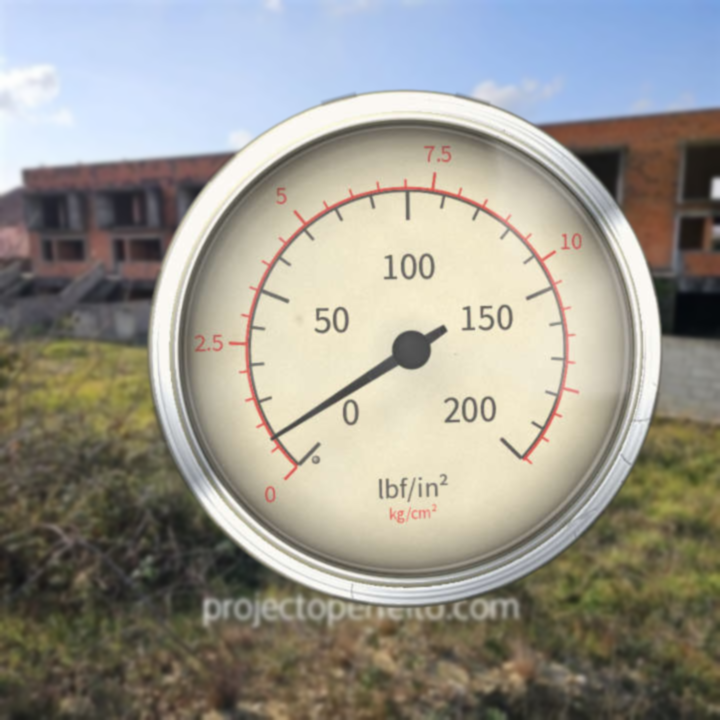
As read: value=10 unit=psi
